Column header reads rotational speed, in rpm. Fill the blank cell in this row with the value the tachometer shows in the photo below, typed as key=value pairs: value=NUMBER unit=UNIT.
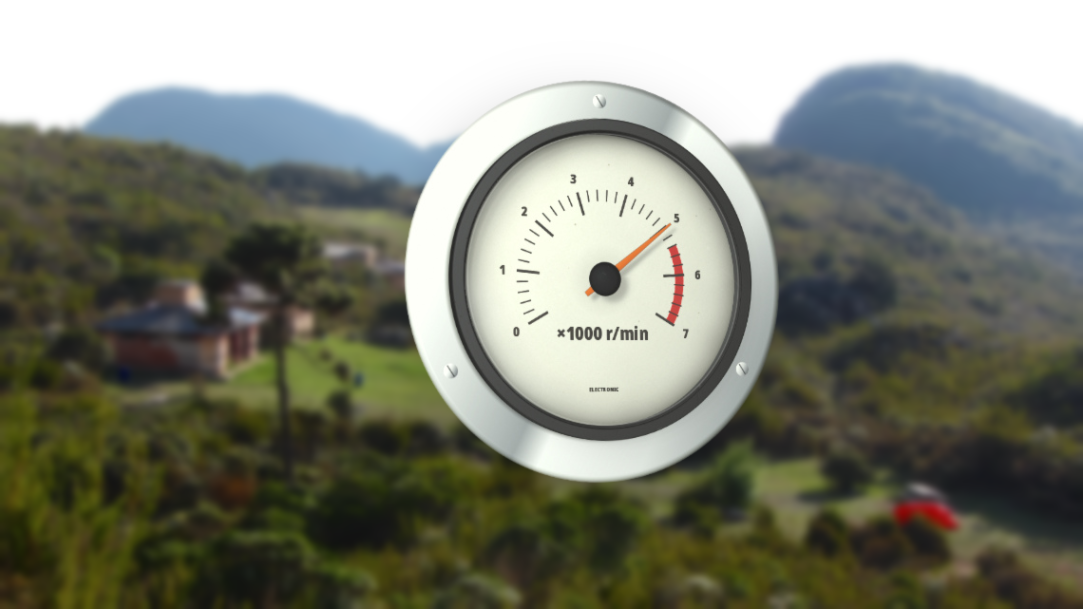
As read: value=5000 unit=rpm
